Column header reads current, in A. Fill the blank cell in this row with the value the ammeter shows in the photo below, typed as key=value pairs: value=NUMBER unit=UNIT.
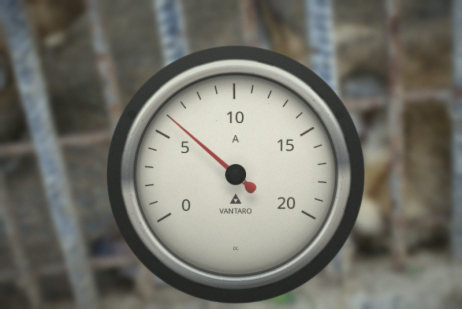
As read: value=6 unit=A
